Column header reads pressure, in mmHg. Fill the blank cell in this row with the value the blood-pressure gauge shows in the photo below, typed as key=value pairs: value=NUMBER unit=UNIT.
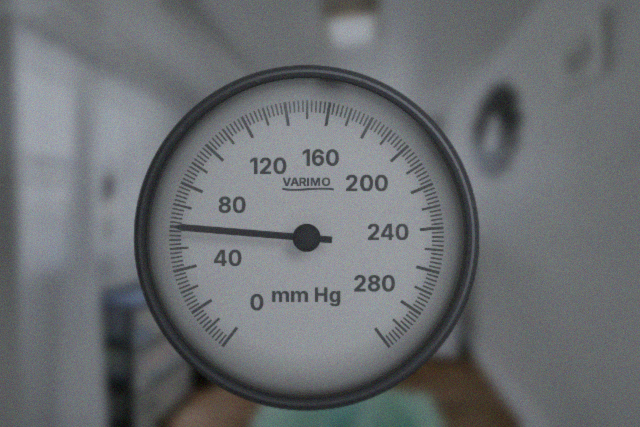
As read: value=60 unit=mmHg
